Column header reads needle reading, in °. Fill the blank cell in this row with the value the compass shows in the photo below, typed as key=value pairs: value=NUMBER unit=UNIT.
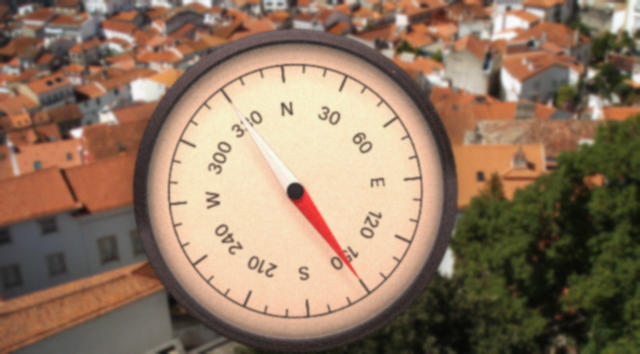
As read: value=150 unit=°
